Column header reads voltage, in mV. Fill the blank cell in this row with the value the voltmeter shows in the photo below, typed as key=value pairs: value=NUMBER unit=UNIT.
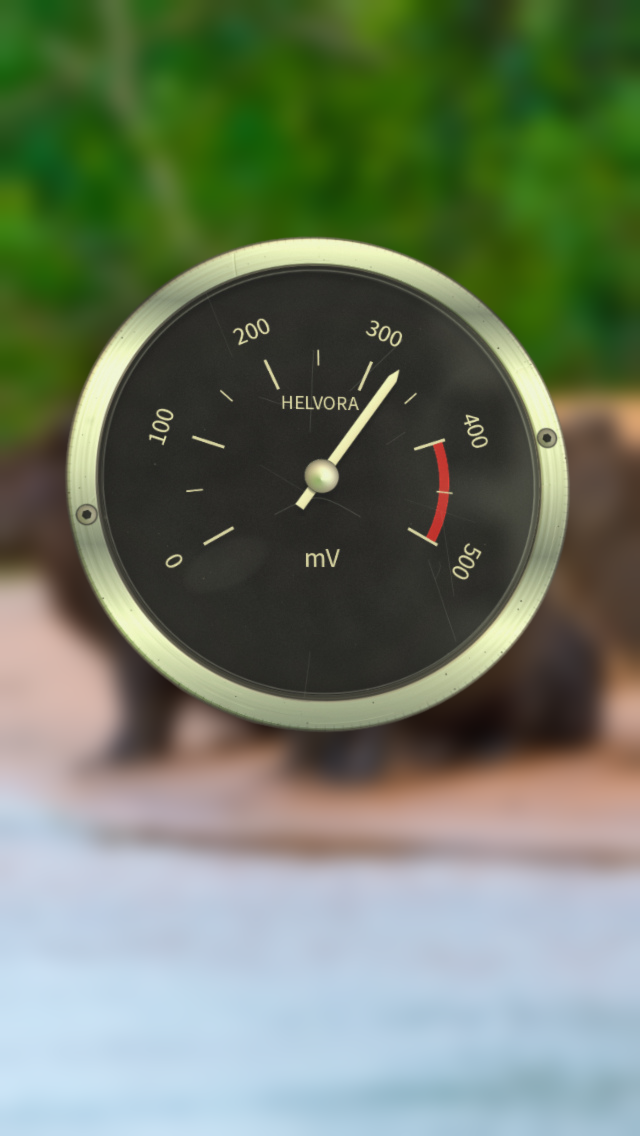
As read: value=325 unit=mV
